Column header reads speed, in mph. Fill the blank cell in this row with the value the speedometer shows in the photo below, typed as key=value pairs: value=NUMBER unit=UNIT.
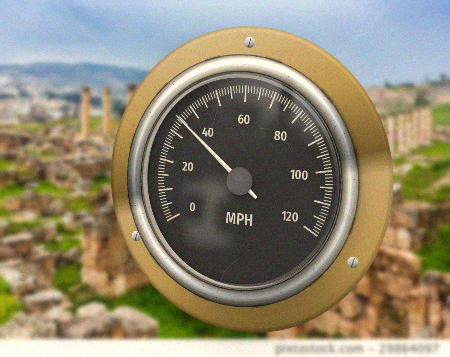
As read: value=35 unit=mph
